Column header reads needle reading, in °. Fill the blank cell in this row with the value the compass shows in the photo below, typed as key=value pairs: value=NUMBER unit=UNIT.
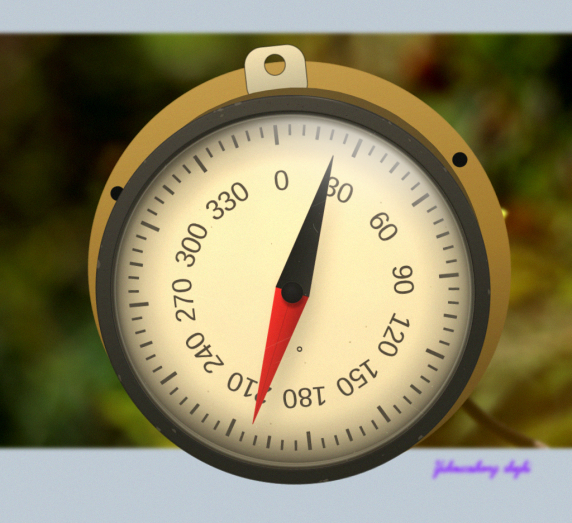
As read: value=202.5 unit=°
